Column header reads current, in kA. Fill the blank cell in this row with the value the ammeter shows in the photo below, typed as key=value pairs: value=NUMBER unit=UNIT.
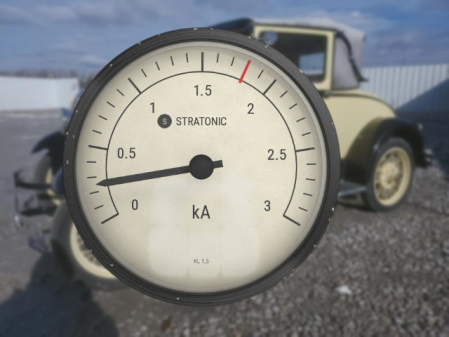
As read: value=0.25 unit=kA
